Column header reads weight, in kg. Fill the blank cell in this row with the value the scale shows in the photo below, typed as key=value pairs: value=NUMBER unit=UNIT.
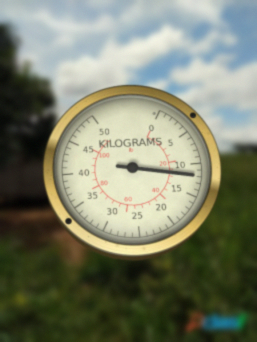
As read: value=12 unit=kg
